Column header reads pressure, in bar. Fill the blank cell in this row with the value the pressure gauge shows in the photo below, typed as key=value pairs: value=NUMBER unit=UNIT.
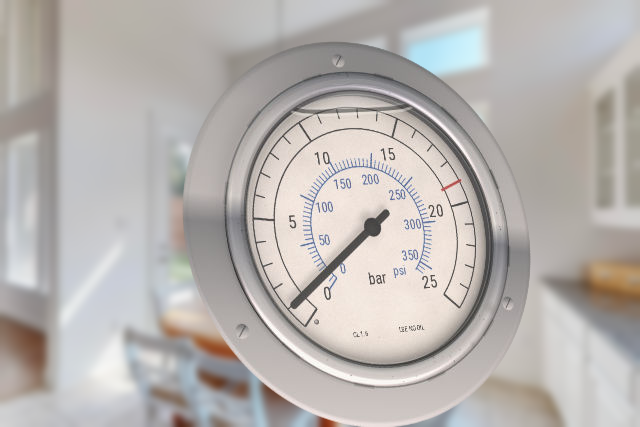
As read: value=1 unit=bar
